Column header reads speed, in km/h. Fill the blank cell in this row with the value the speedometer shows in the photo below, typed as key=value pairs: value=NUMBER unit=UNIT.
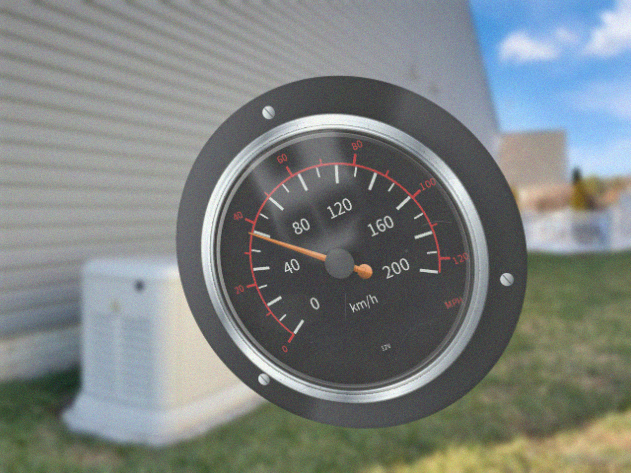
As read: value=60 unit=km/h
